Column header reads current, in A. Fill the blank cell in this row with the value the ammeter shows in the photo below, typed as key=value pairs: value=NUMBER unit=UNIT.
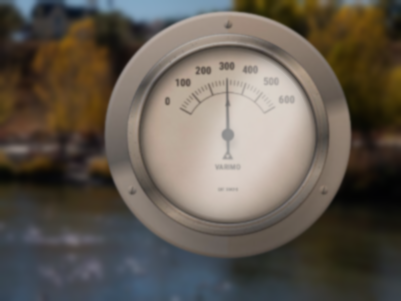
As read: value=300 unit=A
